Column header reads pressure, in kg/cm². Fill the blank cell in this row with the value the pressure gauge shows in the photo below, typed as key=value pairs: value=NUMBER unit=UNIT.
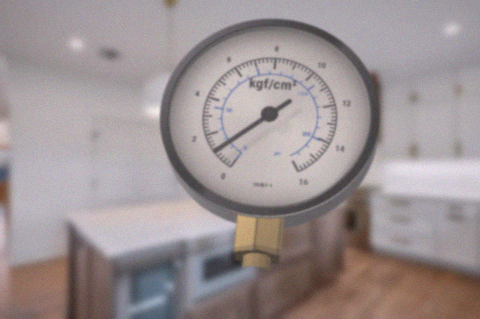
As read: value=1 unit=kg/cm²
